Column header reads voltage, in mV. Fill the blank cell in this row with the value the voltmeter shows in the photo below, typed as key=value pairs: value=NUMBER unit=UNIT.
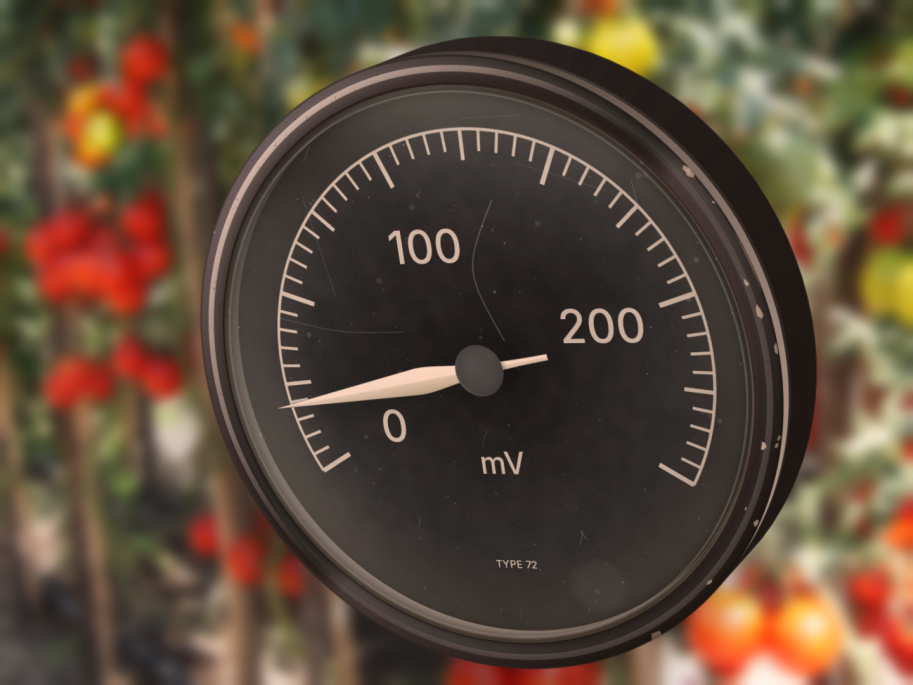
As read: value=20 unit=mV
